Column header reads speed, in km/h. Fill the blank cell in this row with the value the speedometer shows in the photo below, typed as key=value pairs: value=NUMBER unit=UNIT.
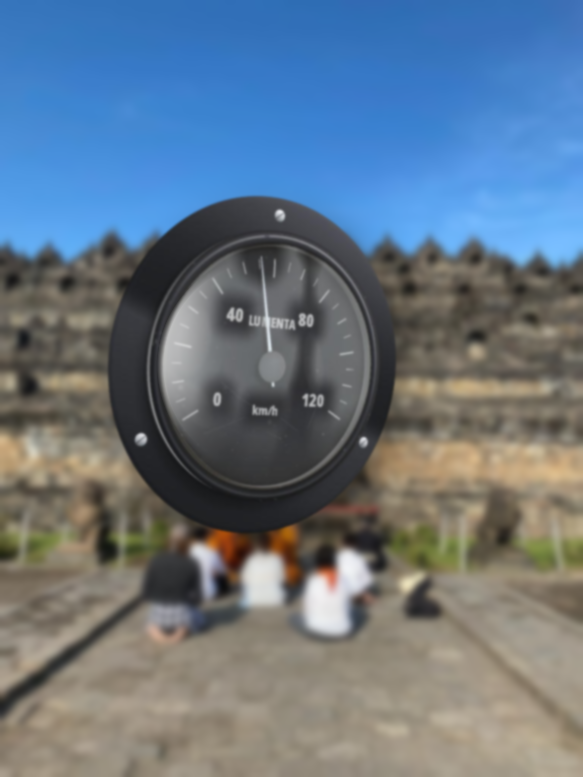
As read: value=55 unit=km/h
